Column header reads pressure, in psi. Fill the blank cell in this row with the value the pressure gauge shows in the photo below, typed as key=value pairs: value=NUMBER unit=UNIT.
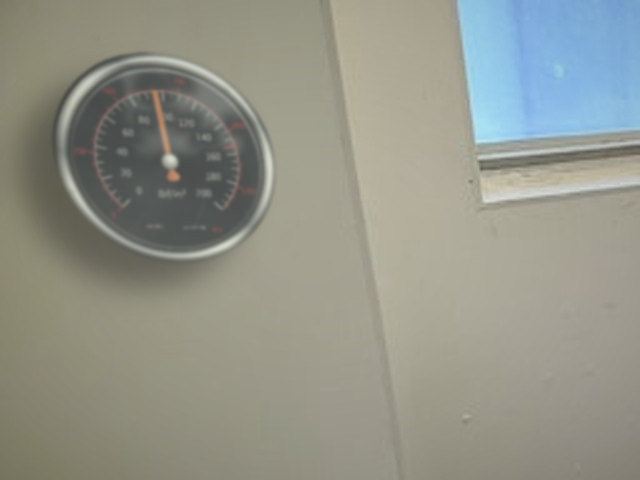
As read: value=95 unit=psi
